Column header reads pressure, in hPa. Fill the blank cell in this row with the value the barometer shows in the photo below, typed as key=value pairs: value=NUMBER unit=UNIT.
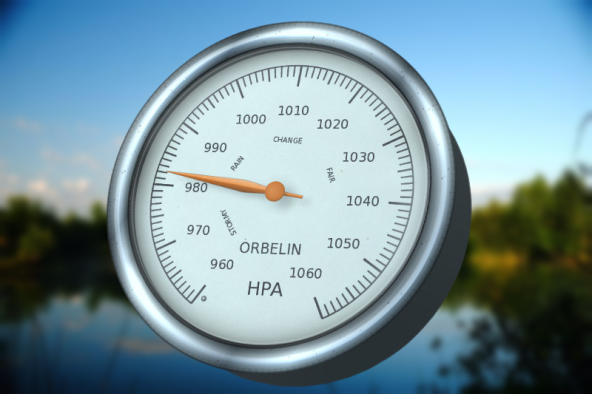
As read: value=982 unit=hPa
